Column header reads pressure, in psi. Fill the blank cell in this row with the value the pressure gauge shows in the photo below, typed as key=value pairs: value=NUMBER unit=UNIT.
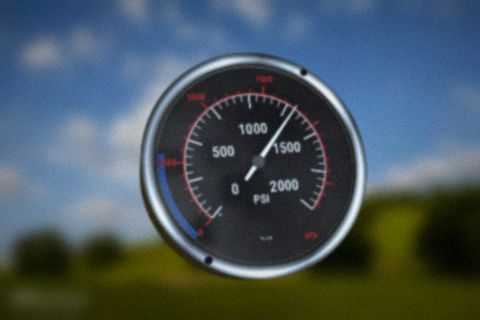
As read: value=1300 unit=psi
